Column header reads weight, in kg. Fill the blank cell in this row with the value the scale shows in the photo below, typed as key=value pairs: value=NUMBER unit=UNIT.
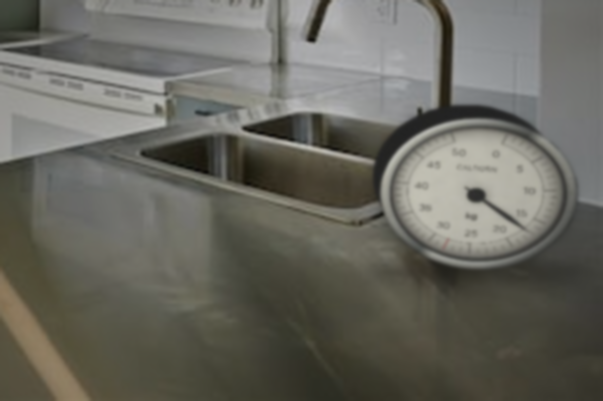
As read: value=17 unit=kg
